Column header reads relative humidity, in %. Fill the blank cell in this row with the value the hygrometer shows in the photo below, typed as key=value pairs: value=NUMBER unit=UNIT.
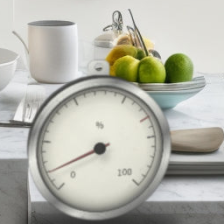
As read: value=8 unit=%
